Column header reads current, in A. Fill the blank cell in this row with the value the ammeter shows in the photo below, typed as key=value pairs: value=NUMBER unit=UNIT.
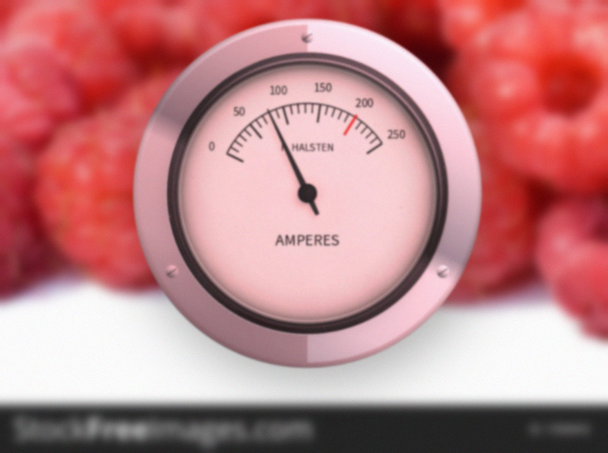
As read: value=80 unit=A
